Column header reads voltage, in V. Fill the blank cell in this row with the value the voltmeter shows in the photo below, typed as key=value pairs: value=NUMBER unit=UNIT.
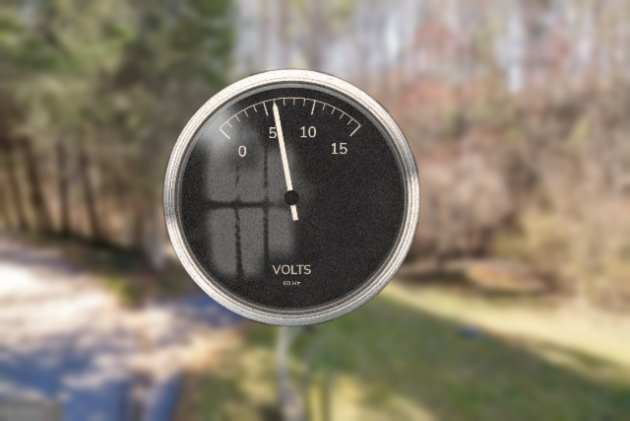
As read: value=6 unit=V
